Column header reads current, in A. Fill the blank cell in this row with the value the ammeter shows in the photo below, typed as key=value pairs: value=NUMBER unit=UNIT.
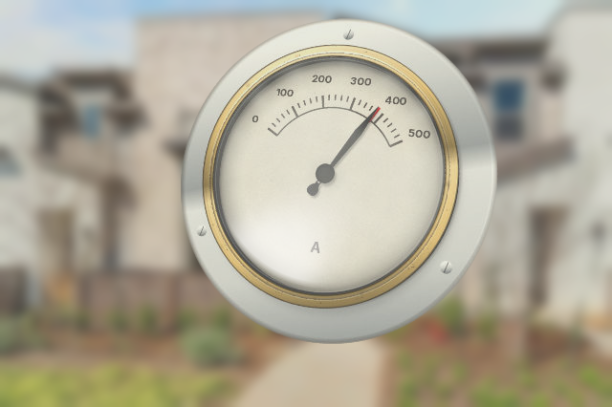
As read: value=380 unit=A
